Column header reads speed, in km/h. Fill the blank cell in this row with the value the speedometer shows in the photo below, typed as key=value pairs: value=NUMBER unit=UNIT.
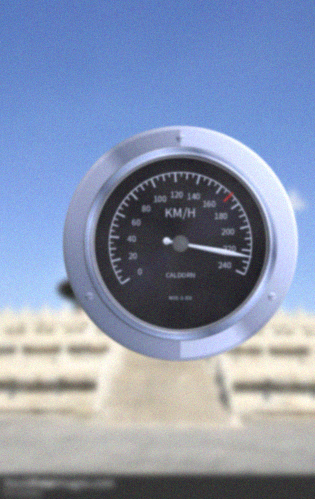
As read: value=225 unit=km/h
